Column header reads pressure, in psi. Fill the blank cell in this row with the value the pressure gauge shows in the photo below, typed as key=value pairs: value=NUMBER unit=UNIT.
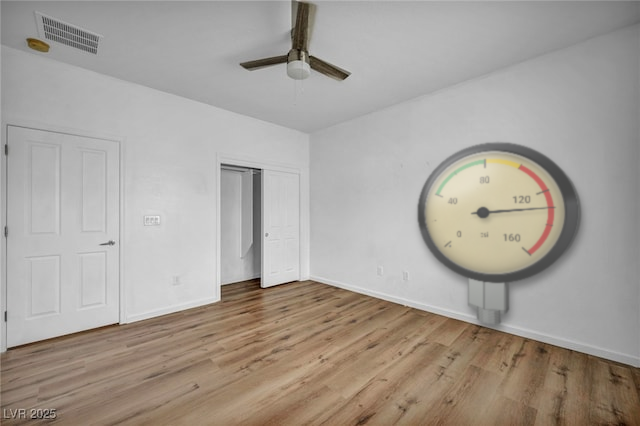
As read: value=130 unit=psi
